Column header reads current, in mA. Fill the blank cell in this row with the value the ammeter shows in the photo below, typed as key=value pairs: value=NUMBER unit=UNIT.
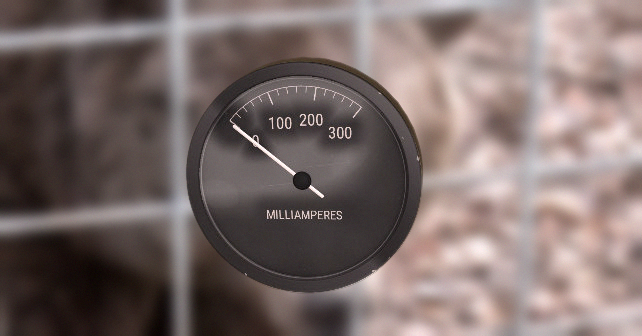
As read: value=0 unit=mA
